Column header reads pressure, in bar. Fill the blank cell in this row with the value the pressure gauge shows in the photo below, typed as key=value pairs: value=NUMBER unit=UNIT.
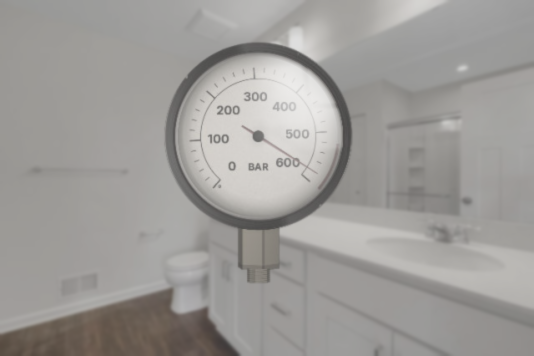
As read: value=580 unit=bar
